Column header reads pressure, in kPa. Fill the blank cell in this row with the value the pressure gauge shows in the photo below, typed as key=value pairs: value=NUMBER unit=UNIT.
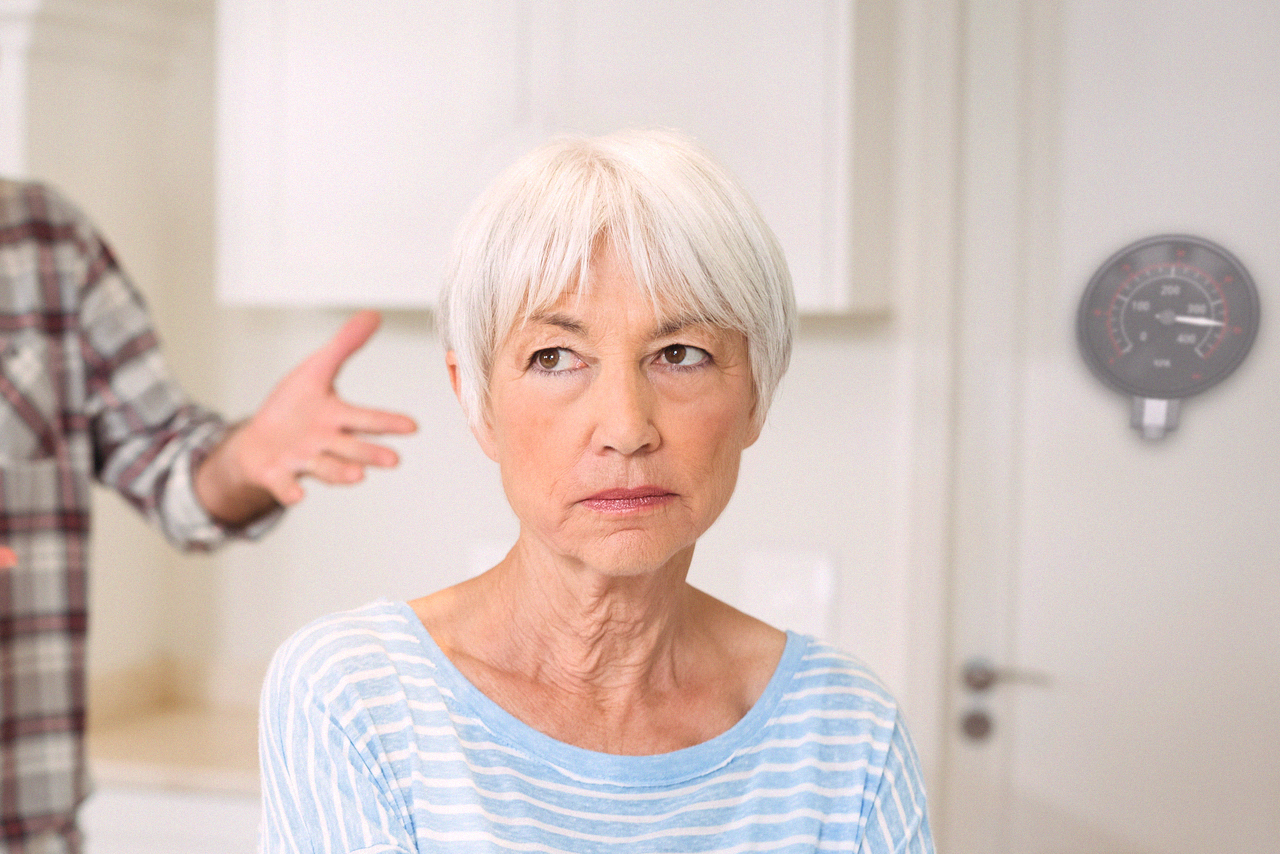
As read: value=340 unit=kPa
